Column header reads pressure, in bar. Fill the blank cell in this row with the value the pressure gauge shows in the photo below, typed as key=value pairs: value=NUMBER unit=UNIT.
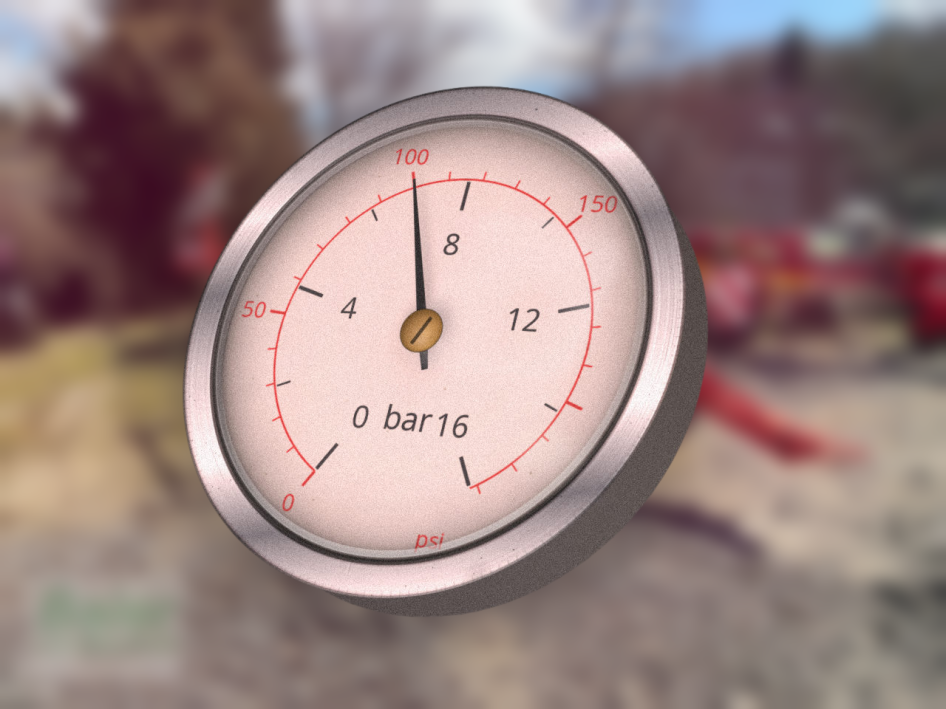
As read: value=7 unit=bar
